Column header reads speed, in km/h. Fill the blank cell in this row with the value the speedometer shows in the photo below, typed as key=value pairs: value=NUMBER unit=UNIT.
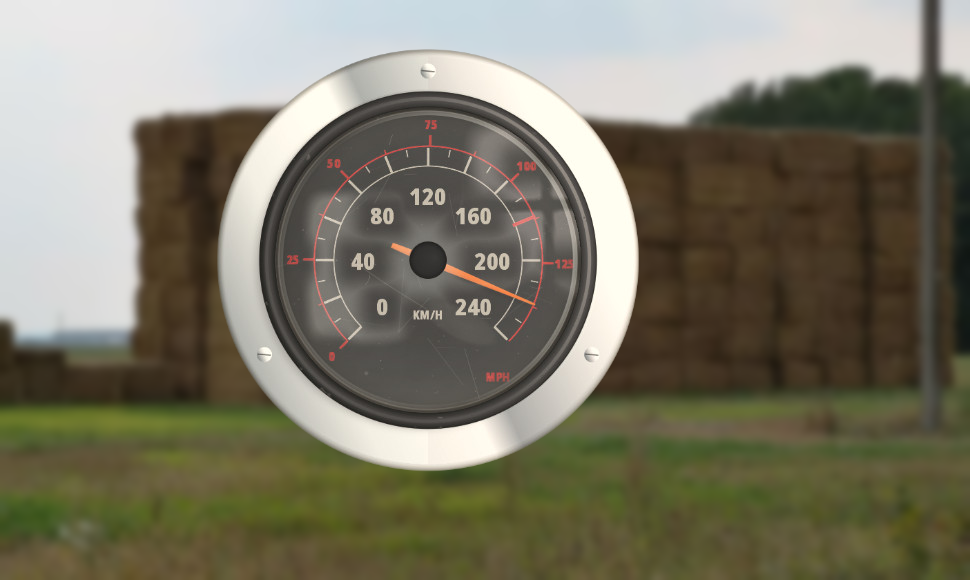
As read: value=220 unit=km/h
